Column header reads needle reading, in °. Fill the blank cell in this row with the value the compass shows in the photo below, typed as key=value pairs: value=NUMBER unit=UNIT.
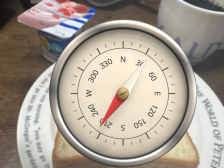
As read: value=215 unit=°
